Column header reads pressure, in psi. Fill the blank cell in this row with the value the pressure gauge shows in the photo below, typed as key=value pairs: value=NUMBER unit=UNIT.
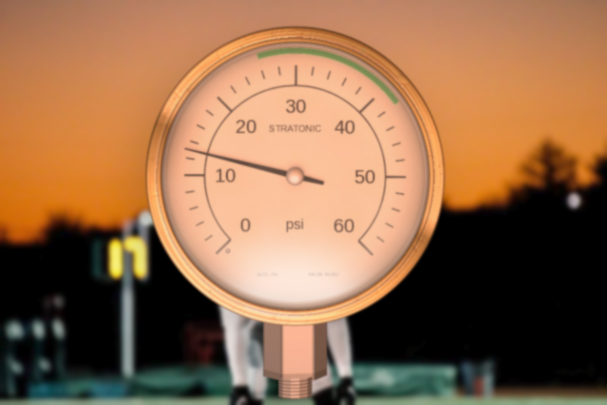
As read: value=13 unit=psi
